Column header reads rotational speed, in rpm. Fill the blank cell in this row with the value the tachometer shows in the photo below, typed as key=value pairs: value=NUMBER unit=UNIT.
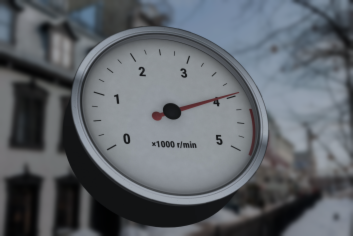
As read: value=4000 unit=rpm
